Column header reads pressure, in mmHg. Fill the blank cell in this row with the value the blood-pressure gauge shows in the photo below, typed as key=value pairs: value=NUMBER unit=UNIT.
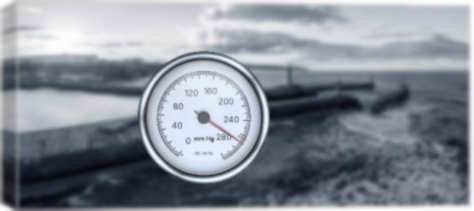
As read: value=270 unit=mmHg
